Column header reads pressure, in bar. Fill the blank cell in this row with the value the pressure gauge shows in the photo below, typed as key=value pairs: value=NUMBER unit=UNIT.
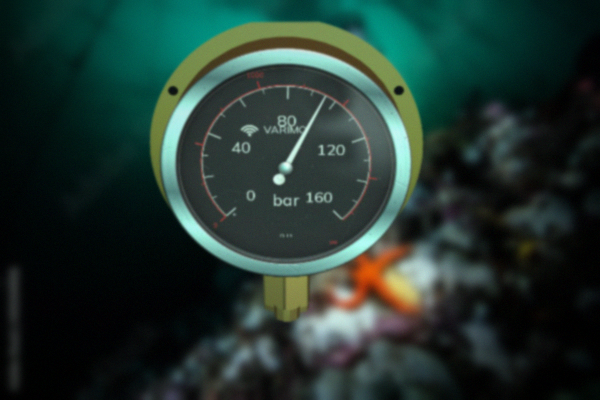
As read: value=95 unit=bar
